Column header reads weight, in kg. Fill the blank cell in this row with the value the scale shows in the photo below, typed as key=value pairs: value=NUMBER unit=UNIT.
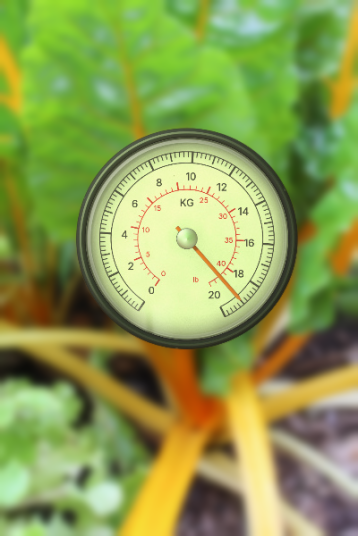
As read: value=19 unit=kg
